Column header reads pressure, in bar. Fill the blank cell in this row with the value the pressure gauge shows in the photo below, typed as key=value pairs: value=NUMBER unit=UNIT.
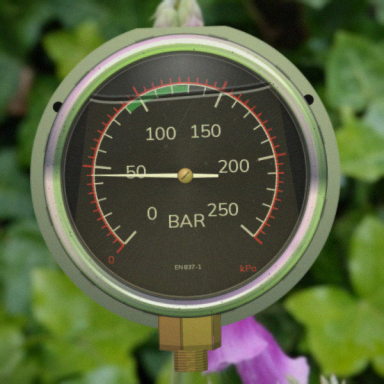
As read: value=45 unit=bar
